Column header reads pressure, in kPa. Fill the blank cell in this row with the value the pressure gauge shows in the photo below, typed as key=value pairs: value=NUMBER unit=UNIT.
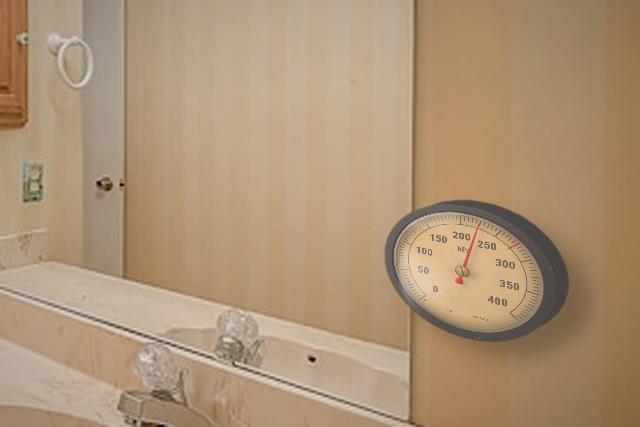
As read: value=225 unit=kPa
